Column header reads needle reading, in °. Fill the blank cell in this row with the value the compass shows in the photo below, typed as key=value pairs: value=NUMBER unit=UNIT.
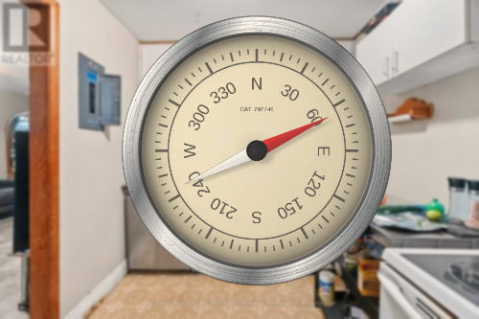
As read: value=65 unit=°
